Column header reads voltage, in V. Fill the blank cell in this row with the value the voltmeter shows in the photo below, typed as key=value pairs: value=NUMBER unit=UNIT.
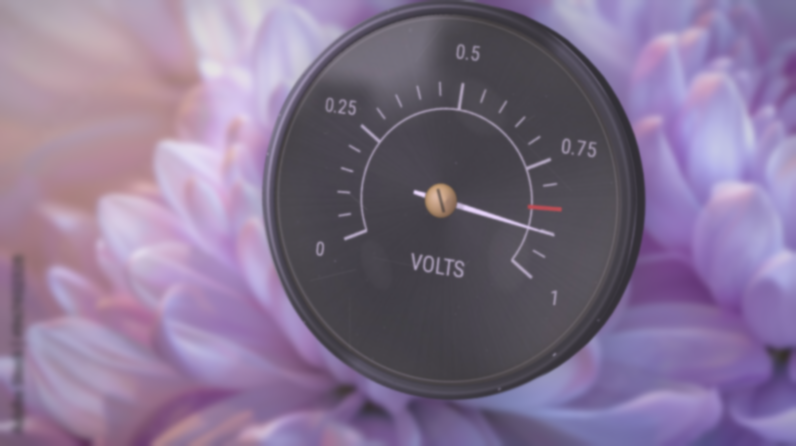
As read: value=0.9 unit=V
